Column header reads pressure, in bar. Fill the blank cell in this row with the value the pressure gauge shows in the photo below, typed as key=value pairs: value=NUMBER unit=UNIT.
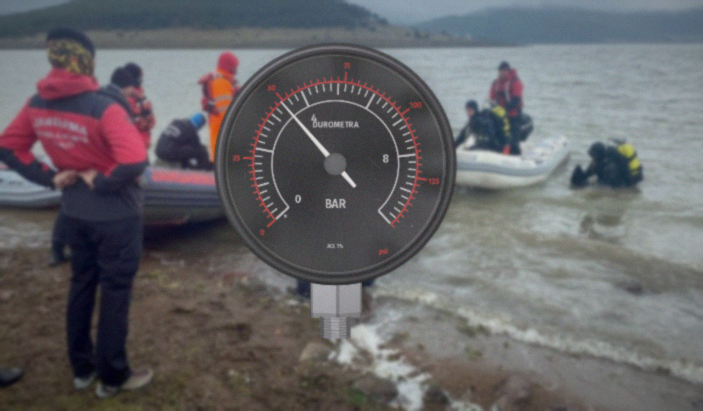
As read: value=3.4 unit=bar
